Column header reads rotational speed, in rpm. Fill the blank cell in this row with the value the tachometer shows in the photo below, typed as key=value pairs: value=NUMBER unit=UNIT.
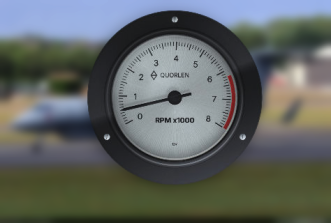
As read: value=500 unit=rpm
